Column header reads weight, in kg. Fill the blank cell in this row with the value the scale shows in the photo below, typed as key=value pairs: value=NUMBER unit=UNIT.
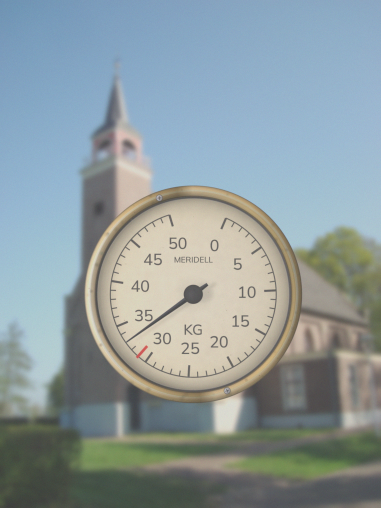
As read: value=33 unit=kg
